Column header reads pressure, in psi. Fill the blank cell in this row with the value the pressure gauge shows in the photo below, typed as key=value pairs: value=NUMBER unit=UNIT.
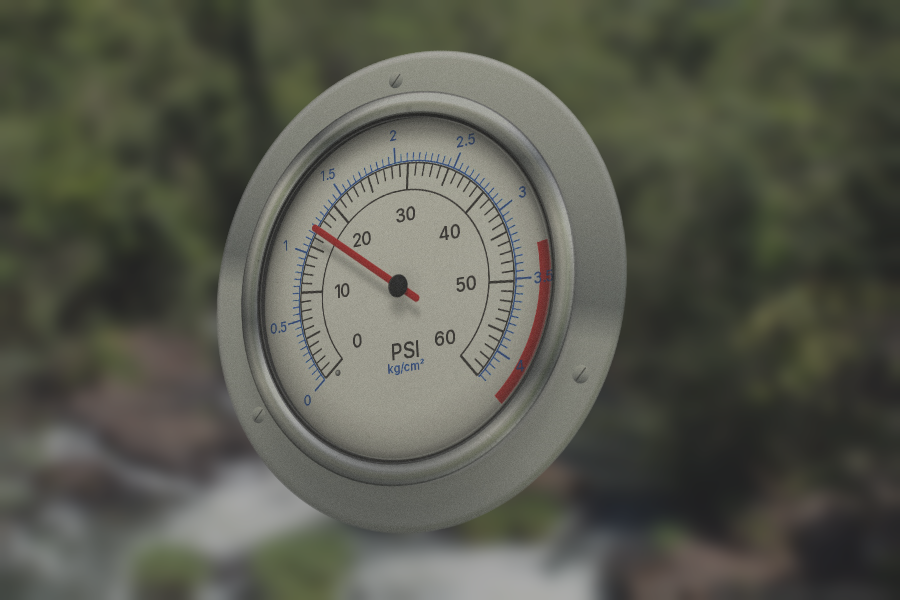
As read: value=17 unit=psi
